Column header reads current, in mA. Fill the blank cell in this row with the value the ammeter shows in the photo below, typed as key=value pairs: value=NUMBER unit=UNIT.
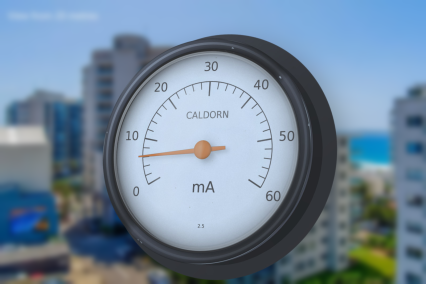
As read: value=6 unit=mA
